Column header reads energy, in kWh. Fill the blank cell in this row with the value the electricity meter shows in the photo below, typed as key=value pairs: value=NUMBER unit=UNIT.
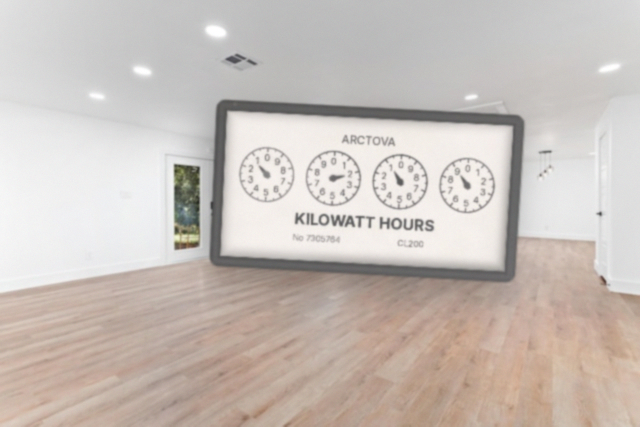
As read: value=1209 unit=kWh
